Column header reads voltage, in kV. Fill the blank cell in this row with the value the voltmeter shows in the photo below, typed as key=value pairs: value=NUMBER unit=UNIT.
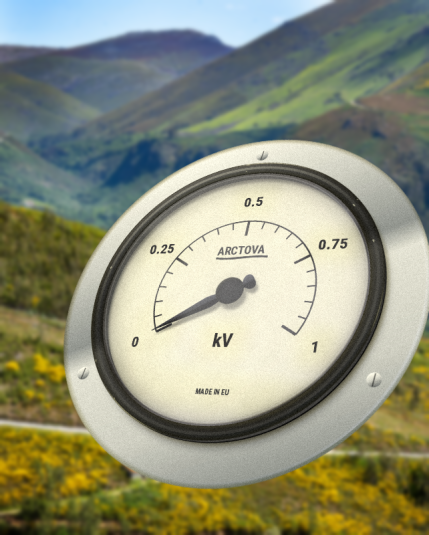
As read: value=0 unit=kV
